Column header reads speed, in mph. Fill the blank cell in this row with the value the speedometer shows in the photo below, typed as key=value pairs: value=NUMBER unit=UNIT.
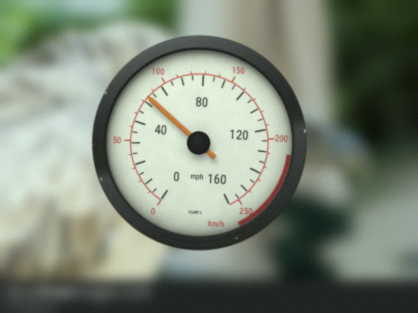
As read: value=52.5 unit=mph
